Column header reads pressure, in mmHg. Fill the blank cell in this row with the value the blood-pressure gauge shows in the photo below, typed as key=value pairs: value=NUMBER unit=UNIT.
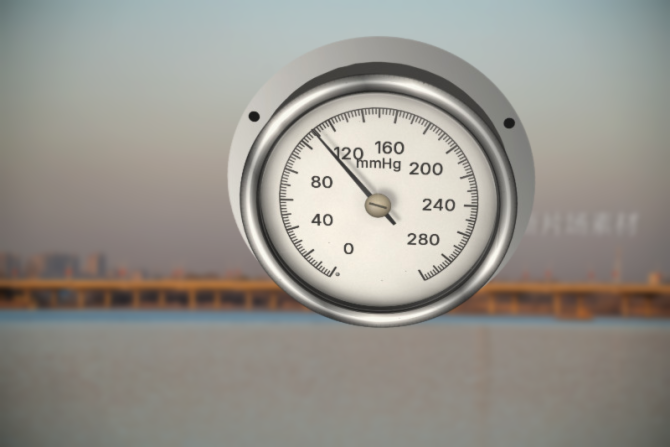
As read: value=110 unit=mmHg
